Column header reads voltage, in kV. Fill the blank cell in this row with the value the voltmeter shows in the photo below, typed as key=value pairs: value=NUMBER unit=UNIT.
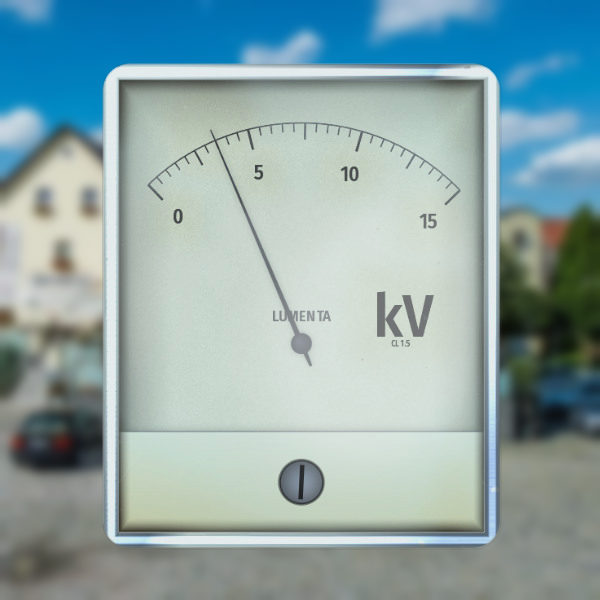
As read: value=3.5 unit=kV
